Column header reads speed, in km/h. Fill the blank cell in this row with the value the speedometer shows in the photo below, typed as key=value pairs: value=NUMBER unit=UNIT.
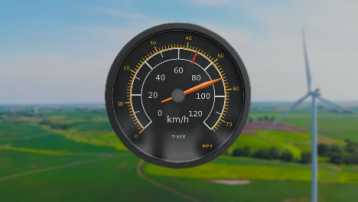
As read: value=90 unit=km/h
